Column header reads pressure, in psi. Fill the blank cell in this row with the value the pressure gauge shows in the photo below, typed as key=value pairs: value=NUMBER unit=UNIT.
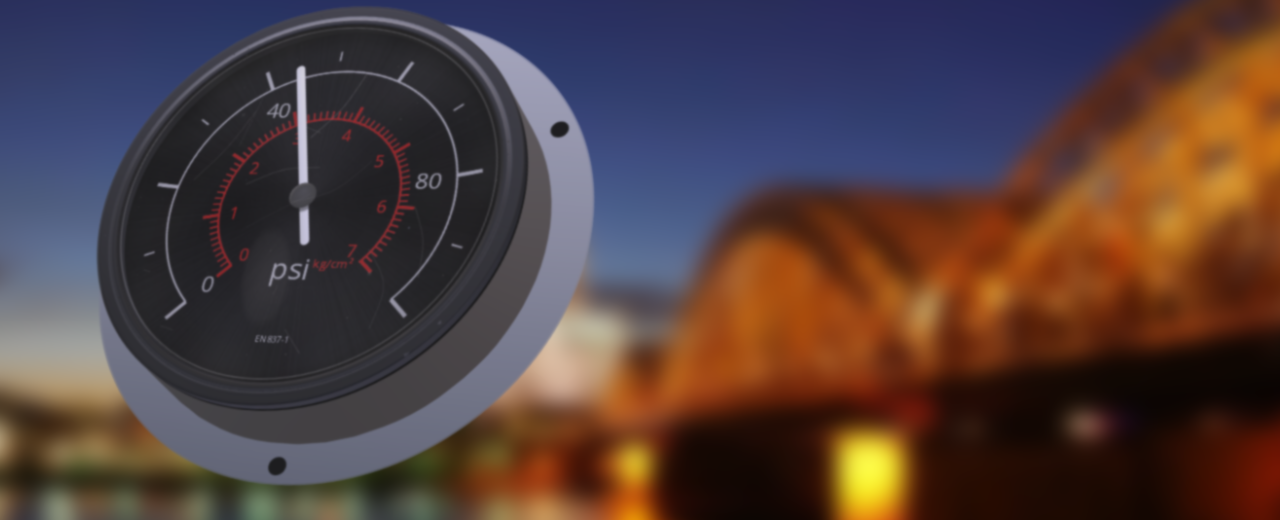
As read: value=45 unit=psi
